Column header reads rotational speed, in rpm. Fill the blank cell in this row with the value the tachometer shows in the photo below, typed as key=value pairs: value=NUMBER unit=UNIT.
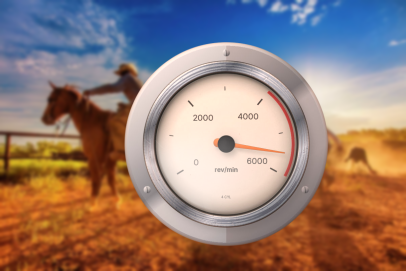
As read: value=5500 unit=rpm
